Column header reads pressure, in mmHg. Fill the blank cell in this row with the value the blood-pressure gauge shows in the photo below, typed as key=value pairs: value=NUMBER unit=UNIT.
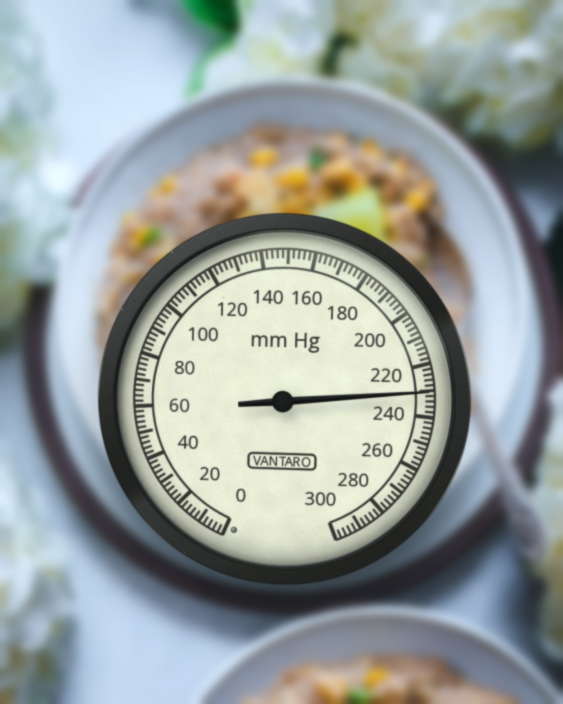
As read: value=230 unit=mmHg
